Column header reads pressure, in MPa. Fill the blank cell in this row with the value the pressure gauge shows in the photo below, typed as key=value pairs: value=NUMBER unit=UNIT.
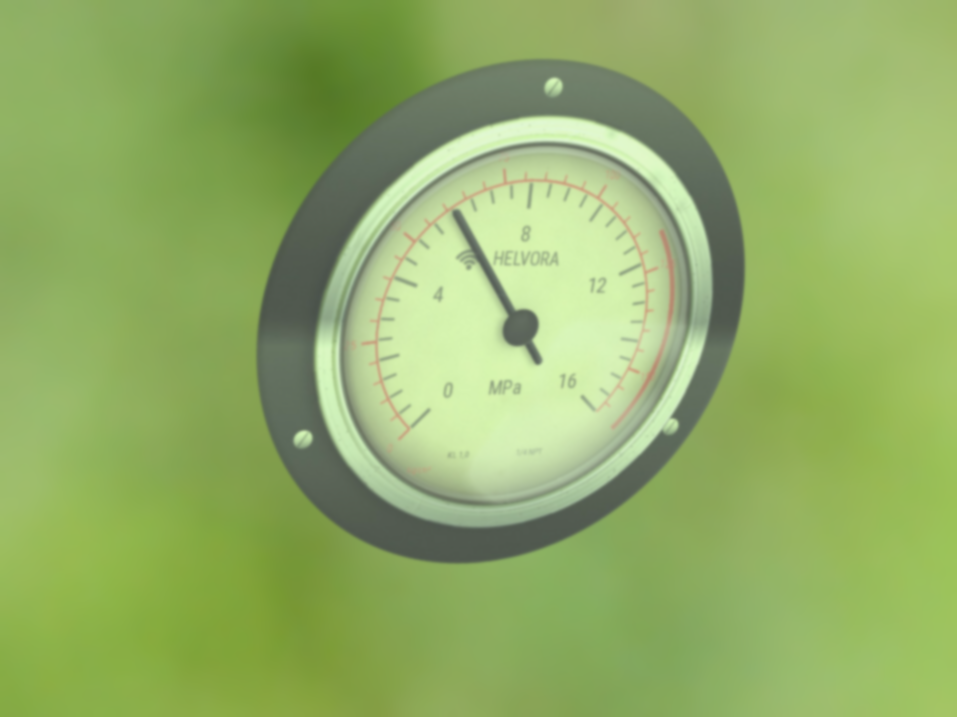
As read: value=6 unit=MPa
